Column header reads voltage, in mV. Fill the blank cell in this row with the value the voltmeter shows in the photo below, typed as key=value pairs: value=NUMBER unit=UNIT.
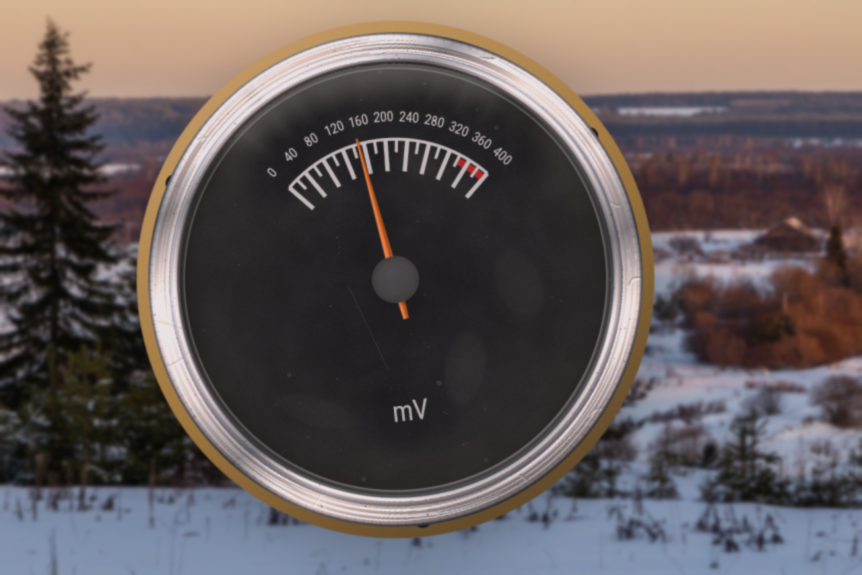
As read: value=150 unit=mV
